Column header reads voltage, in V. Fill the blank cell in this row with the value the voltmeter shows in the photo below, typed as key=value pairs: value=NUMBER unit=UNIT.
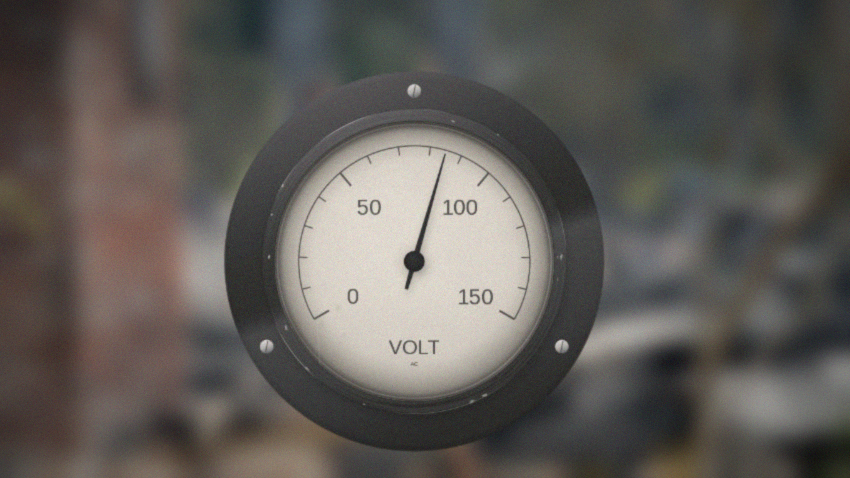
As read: value=85 unit=V
